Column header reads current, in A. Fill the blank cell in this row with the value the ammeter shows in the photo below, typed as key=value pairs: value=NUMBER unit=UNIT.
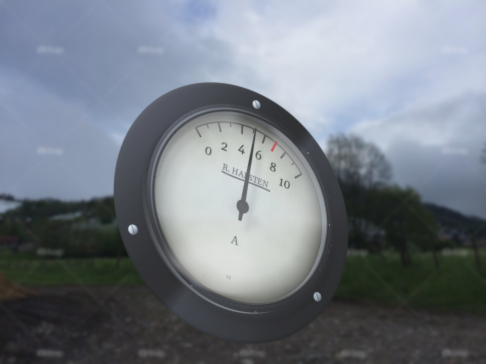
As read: value=5 unit=A
